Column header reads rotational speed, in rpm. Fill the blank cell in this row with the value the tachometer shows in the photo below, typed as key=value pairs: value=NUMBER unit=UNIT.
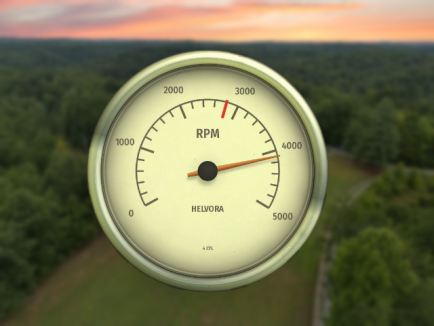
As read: value=4100 unit=rpm
